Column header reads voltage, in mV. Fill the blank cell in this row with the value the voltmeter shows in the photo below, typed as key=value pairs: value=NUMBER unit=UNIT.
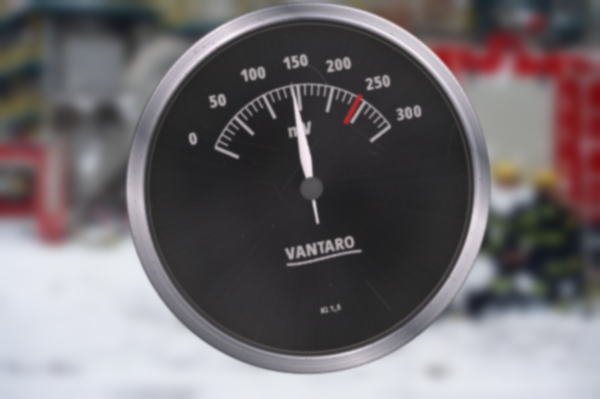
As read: value=140 unit=mV
